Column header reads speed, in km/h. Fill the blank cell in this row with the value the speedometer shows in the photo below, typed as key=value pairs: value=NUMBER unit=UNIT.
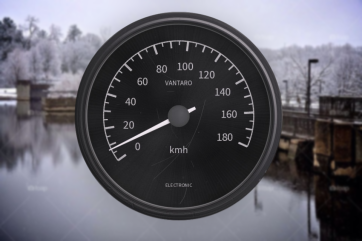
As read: value=7.5 unit=km/h
